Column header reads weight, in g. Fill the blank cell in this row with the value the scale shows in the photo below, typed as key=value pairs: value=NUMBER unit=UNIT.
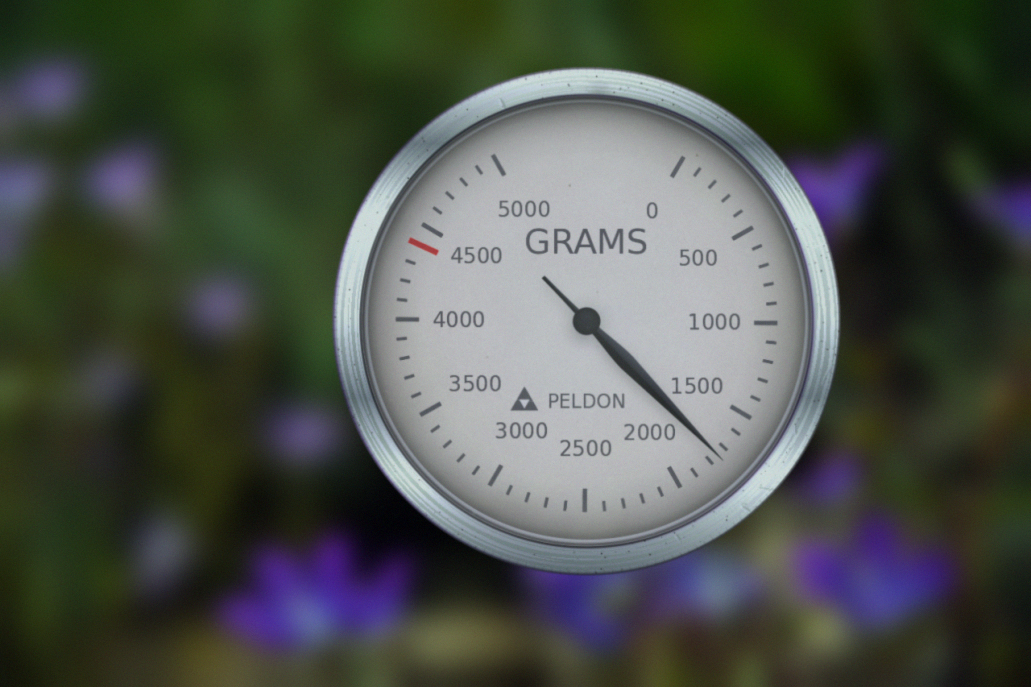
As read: value=1750 unit=g
